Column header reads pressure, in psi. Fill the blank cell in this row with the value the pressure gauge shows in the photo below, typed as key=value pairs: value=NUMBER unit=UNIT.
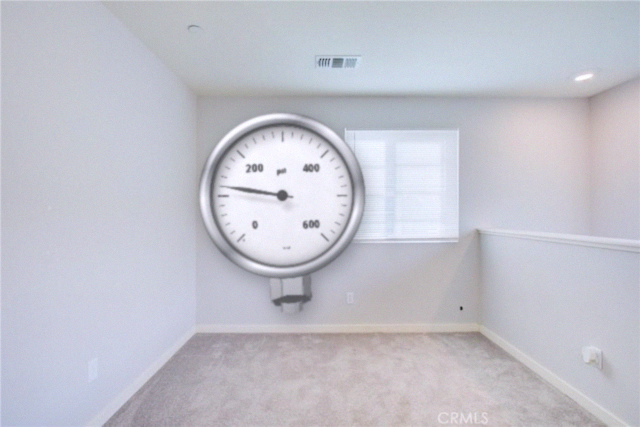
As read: value=120 unit=psi
